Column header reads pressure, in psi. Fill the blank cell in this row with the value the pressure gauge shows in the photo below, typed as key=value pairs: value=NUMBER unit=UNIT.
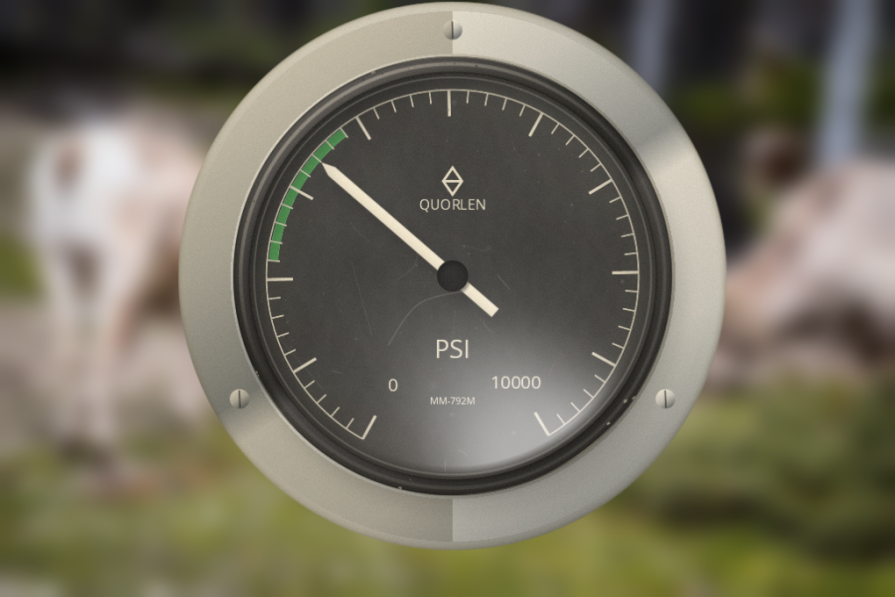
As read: value=3400 unit=psi
